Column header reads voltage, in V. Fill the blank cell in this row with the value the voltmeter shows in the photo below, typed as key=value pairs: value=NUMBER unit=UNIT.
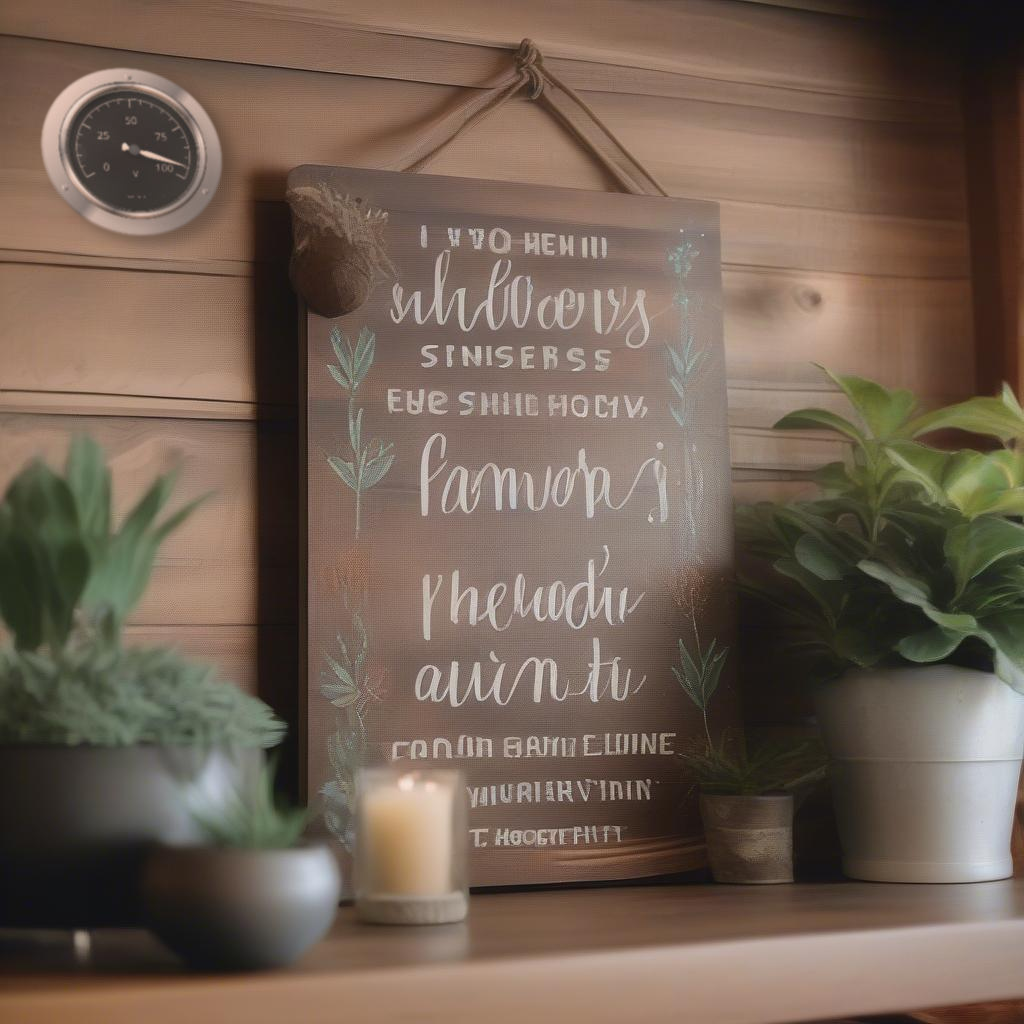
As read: value=95 unit=V
